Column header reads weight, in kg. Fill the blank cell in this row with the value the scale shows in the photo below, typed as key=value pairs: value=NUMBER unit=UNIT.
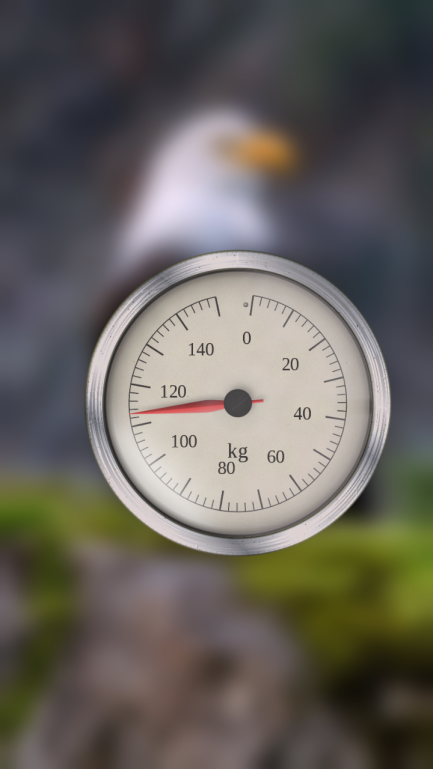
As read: value=113 unit=kg
